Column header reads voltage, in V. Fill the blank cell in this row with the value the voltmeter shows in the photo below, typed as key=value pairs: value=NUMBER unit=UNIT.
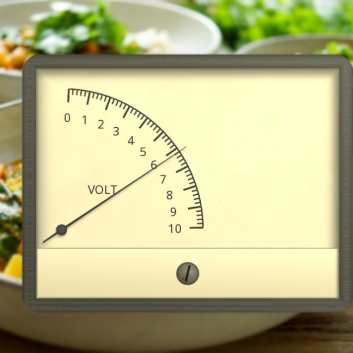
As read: value=6.2 unit=V
